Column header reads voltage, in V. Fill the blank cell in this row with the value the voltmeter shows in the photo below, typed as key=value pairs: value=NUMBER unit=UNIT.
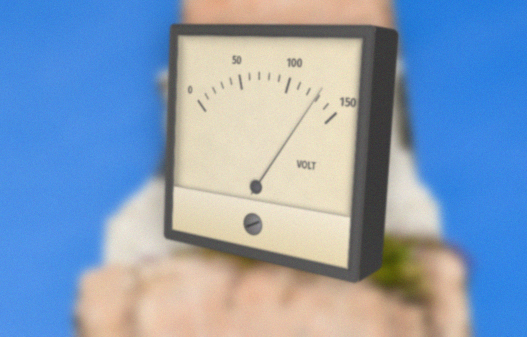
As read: value=130 unit=V
